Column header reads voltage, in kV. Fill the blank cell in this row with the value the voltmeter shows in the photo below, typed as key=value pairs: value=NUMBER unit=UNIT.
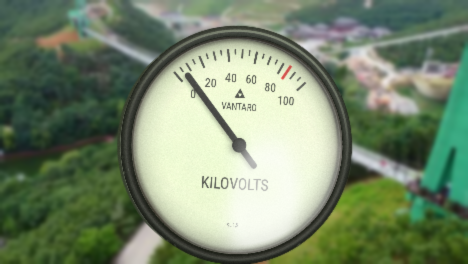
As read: value=5 unit=kV
